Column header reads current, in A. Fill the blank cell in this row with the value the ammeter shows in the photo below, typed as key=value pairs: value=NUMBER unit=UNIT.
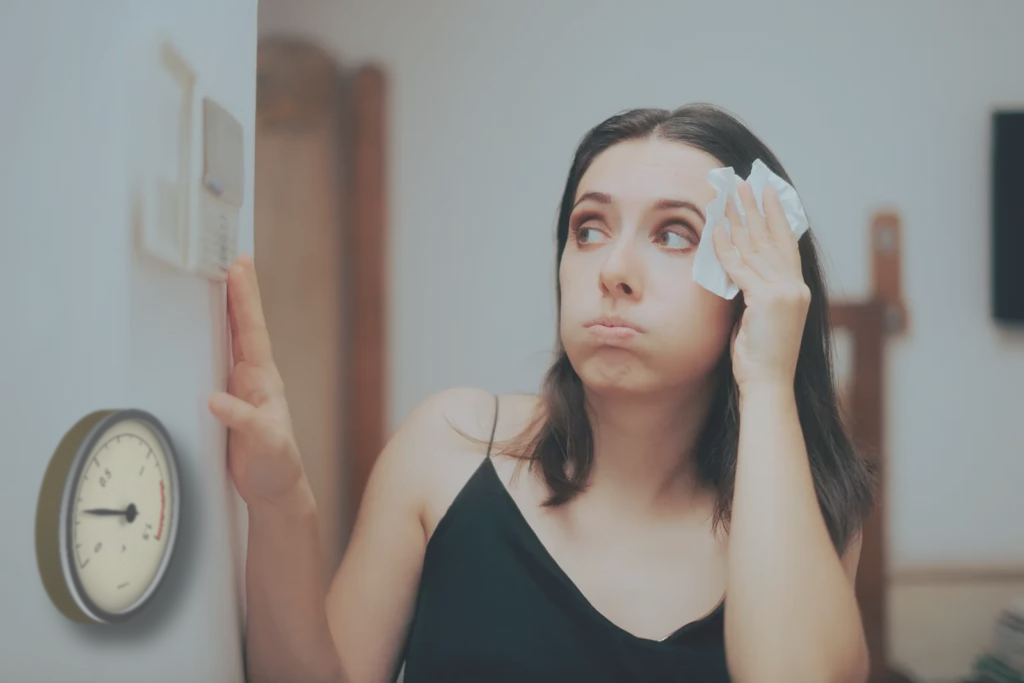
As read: value=0.25 unit=A
